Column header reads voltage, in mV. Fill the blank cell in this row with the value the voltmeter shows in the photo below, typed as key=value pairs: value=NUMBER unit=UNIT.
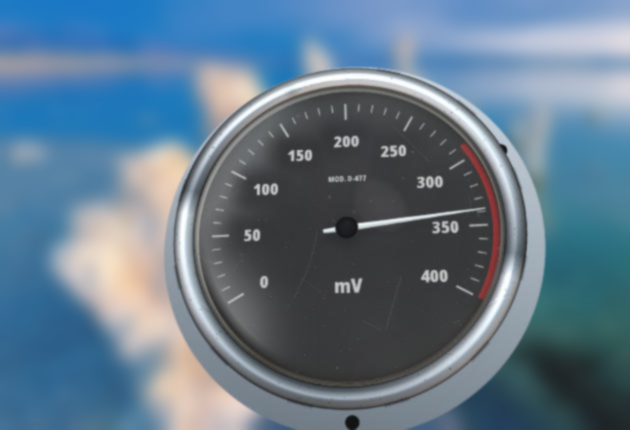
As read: value=340 unit=mV
